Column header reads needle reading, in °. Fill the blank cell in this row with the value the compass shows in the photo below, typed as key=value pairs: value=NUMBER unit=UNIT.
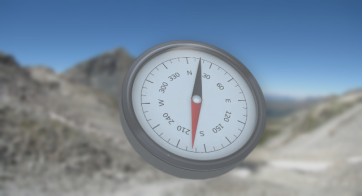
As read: value=195 unit=°
